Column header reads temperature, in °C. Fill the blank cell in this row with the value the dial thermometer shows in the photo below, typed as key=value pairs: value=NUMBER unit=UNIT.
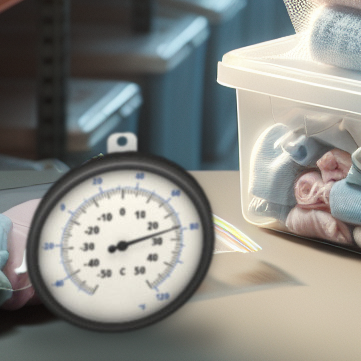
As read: value=25 unit=°C
